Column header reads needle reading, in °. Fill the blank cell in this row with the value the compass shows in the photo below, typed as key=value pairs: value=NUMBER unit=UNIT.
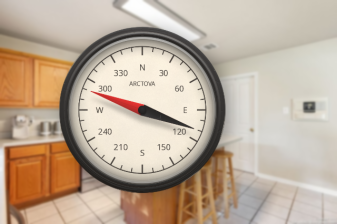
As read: value=290 unit=°
